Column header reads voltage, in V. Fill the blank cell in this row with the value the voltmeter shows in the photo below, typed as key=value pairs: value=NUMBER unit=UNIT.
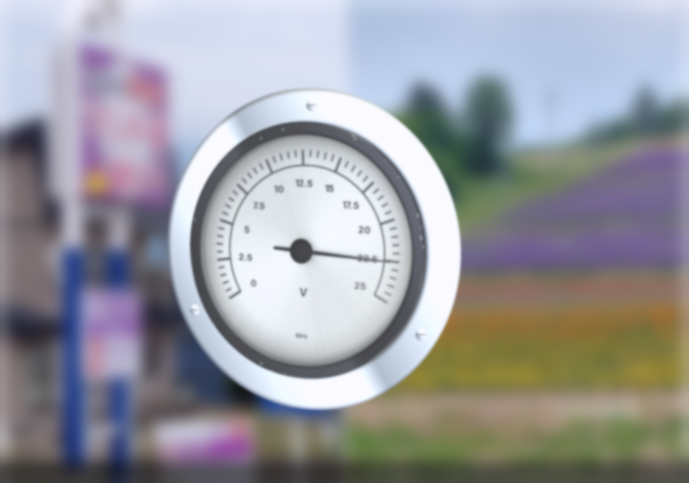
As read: value=22.5 unit=V
